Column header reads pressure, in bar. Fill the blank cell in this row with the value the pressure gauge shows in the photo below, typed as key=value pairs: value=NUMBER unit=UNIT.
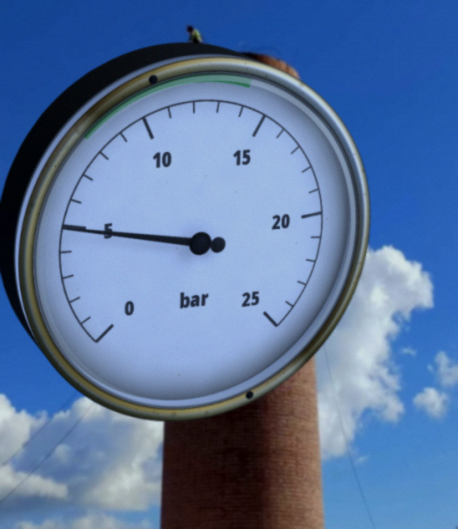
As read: value=5 unit=bar
